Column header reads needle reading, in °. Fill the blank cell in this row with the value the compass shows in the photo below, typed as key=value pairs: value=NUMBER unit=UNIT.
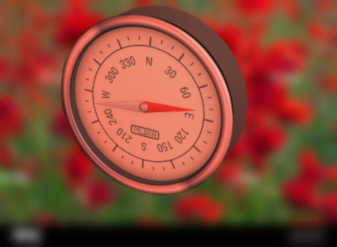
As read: value=80 unit=°
